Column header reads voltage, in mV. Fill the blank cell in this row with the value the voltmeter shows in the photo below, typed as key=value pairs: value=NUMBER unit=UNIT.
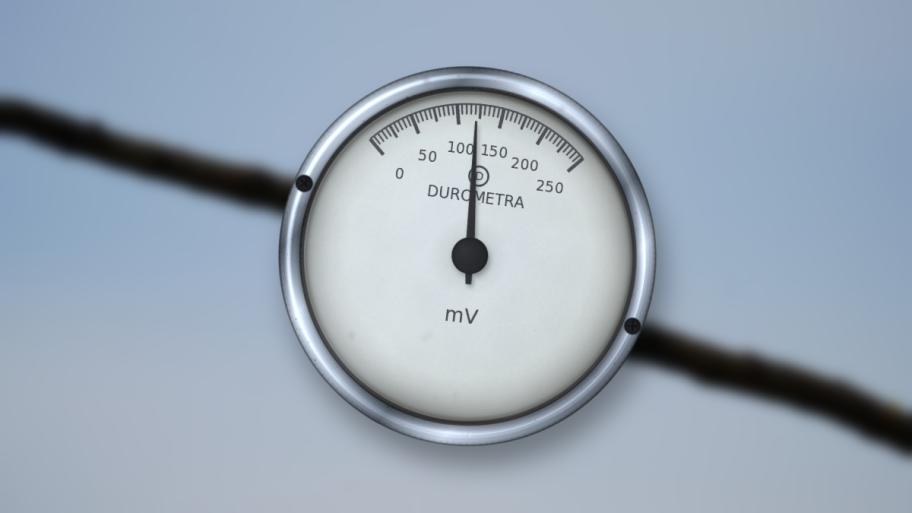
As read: value=120 unit=mV
